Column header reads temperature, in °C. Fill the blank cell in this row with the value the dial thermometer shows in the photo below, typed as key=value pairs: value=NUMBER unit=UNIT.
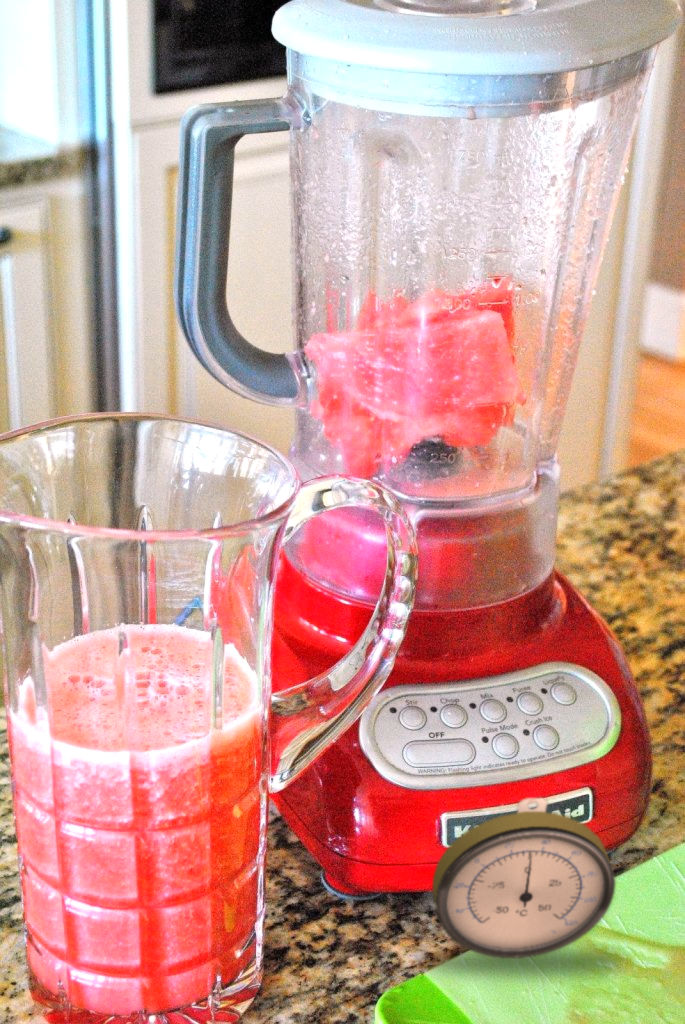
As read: value=0 unit=°C
